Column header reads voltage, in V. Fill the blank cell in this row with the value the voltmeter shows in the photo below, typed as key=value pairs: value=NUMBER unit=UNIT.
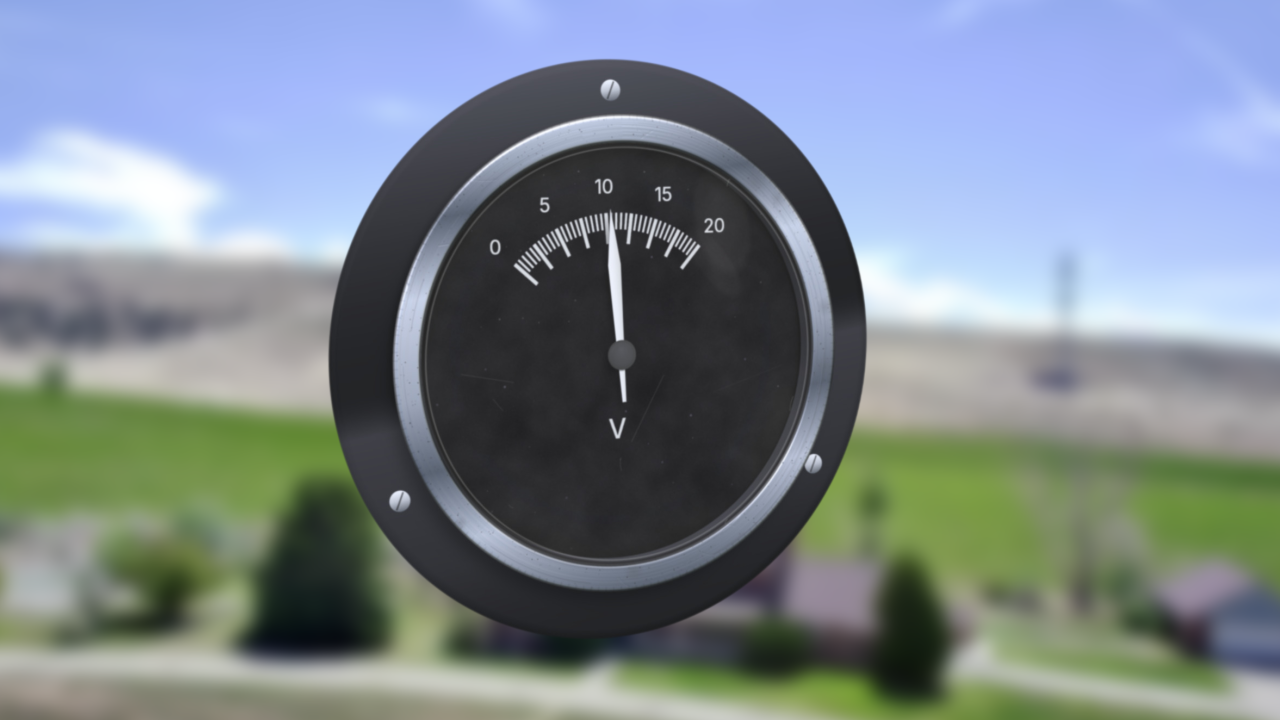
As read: value=10 unit=V
